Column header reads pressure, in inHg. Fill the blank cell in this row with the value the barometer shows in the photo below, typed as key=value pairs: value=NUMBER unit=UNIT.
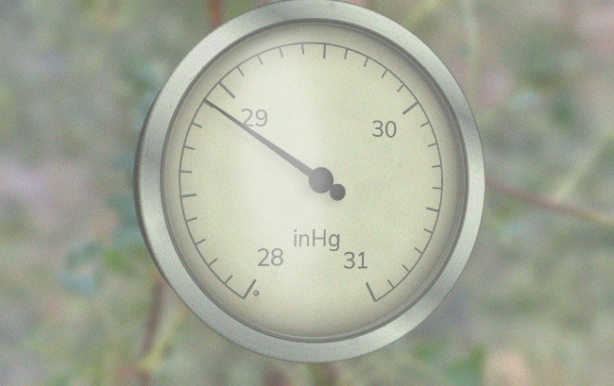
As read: value=28.9 unit=inHg
